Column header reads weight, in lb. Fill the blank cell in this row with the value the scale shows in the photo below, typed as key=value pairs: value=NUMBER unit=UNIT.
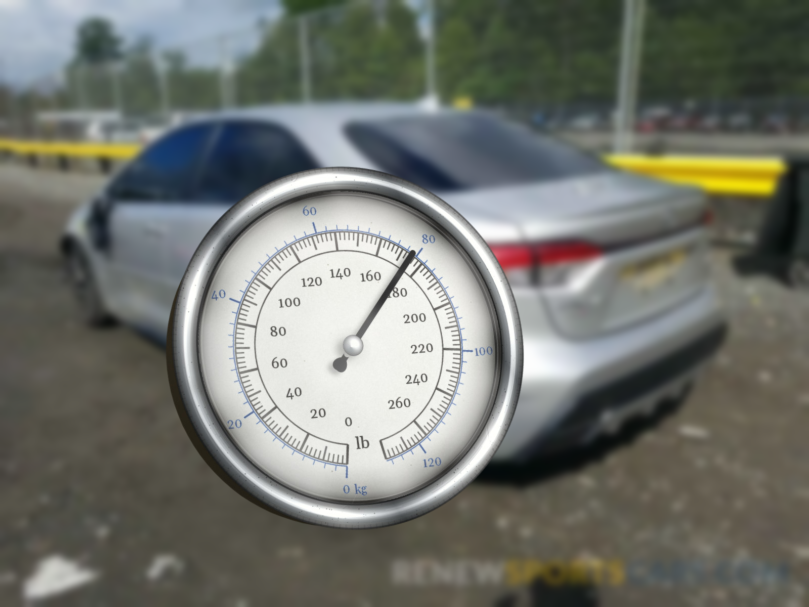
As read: value=174 unit=lb
